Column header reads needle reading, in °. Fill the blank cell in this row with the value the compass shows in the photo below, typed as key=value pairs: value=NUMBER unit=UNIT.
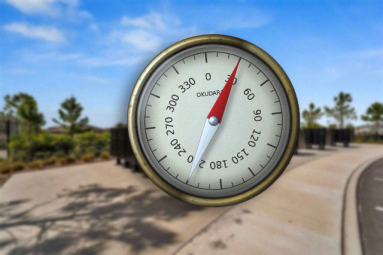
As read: value=30 unit=°
